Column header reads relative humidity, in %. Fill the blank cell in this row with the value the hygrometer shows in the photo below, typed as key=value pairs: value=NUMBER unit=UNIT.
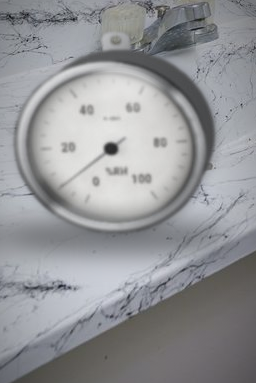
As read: value=8 unit=%
